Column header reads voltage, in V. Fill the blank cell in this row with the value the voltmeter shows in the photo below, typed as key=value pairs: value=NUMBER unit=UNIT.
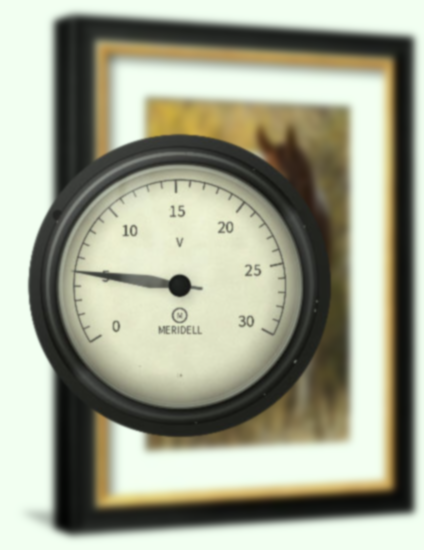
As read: value=5 unit=V
